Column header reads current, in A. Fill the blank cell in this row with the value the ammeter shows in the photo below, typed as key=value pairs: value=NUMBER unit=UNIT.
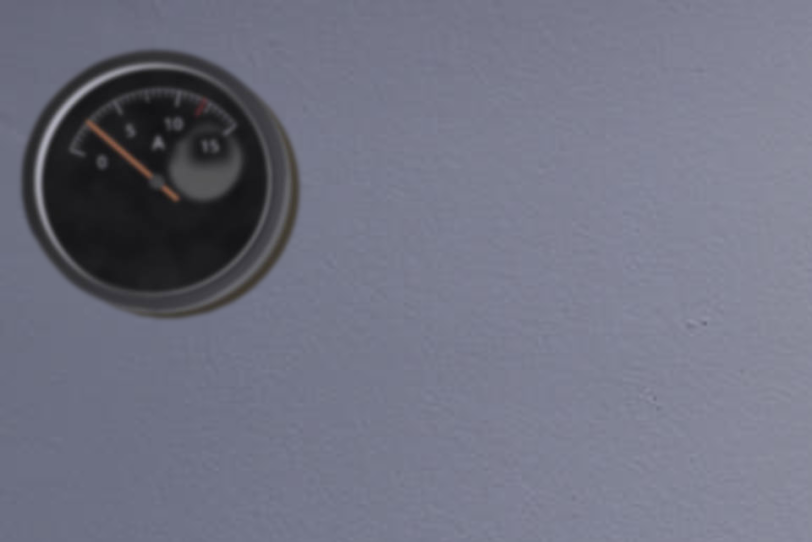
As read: value=2.5 unit=A
